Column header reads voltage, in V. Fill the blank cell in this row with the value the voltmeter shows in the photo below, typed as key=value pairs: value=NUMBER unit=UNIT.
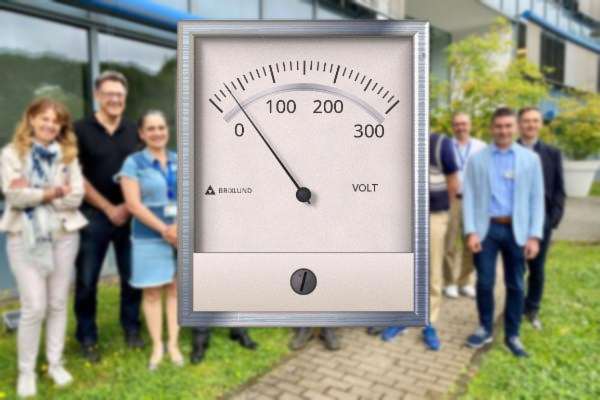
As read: value=30 unit=V
